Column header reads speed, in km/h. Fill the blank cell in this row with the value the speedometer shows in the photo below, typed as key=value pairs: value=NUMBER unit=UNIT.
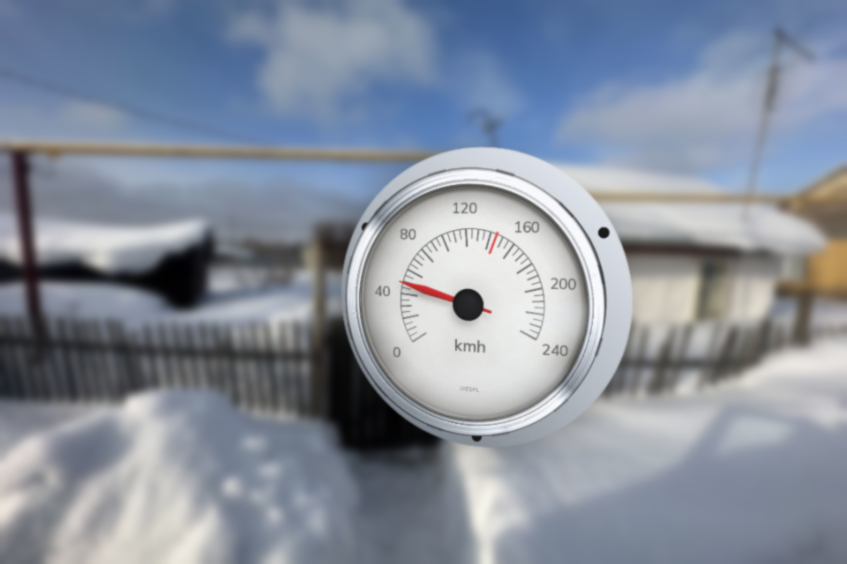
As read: value=50 unit=km/h
